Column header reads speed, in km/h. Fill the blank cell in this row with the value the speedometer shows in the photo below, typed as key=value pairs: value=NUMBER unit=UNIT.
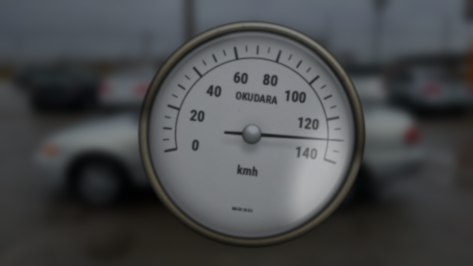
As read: value=130 unit=km/h
